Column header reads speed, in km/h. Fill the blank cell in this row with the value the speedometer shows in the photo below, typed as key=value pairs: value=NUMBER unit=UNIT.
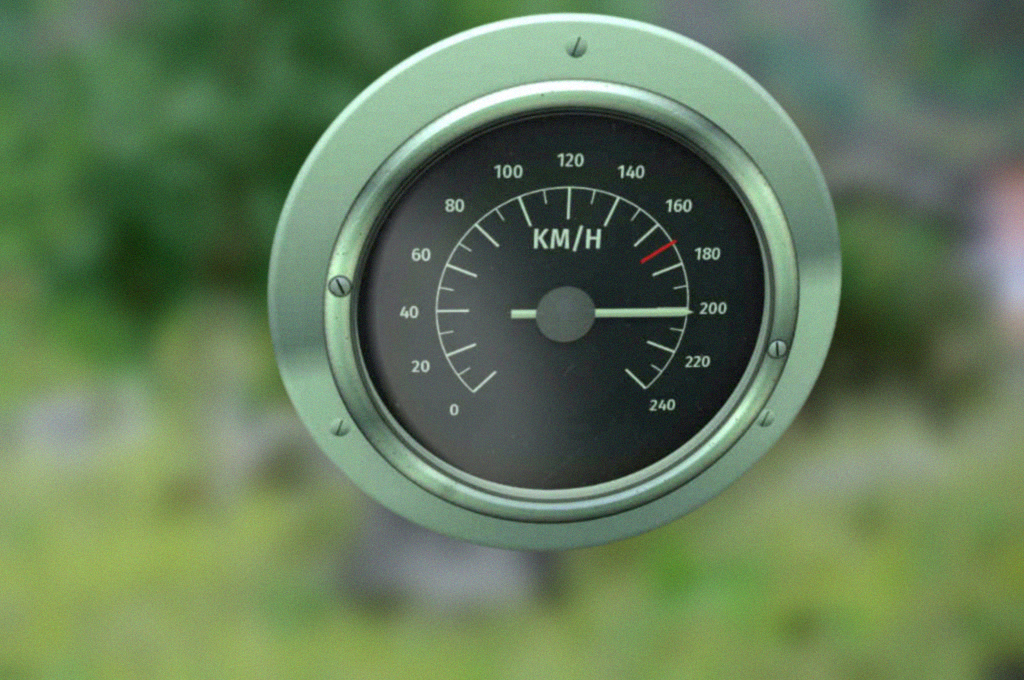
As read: value=200 unit=km/h
